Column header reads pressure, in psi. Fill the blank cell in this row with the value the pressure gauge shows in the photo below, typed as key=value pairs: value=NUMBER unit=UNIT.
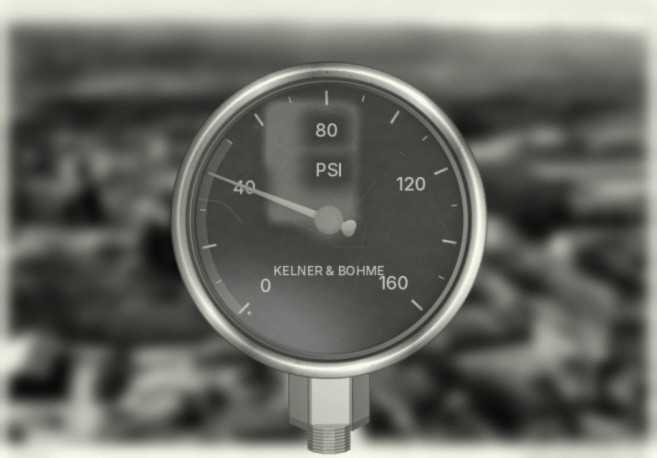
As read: value=40 unit=psi
